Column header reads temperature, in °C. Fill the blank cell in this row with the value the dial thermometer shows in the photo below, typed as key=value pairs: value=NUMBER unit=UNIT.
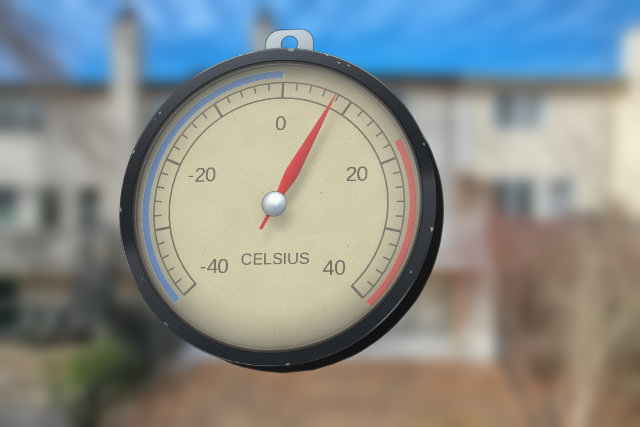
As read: value=8 unit=°C
